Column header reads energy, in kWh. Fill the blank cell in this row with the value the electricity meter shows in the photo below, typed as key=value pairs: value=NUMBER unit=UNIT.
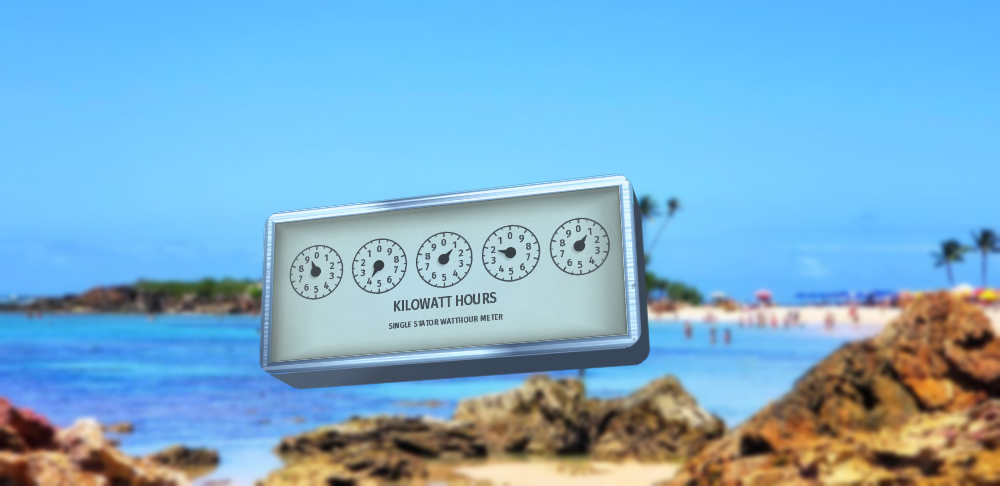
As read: value=94121 unit=kWh
